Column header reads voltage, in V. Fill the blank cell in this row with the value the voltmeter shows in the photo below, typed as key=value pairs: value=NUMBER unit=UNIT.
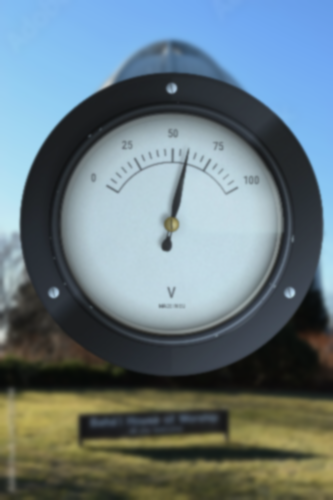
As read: value=60 unit=V
